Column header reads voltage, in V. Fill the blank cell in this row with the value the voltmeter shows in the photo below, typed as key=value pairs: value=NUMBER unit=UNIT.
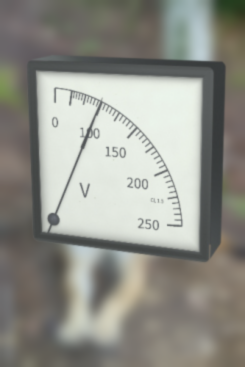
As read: value=100 unit=V
